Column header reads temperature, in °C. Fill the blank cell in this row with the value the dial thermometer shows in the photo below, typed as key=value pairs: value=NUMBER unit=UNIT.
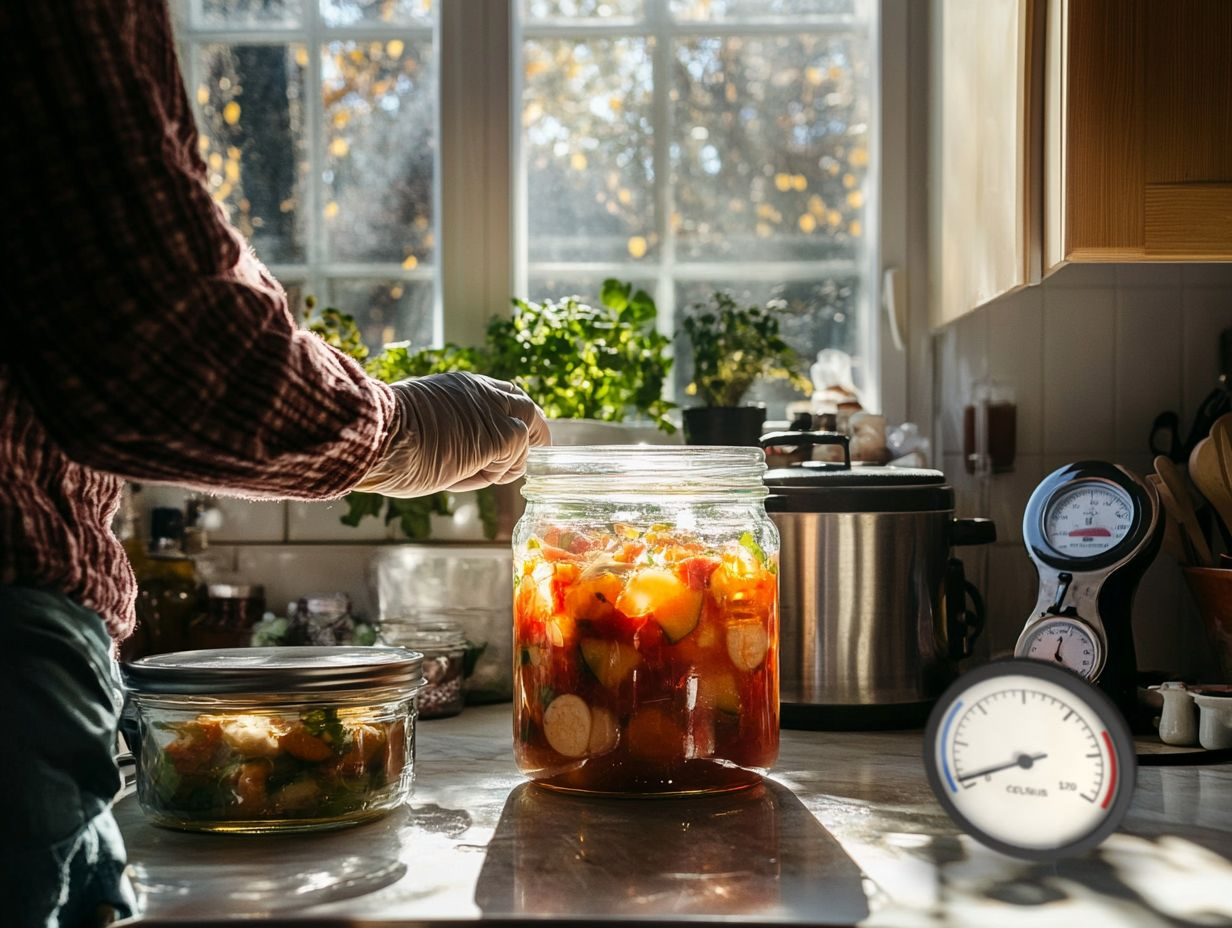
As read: value=4 unit=°C
